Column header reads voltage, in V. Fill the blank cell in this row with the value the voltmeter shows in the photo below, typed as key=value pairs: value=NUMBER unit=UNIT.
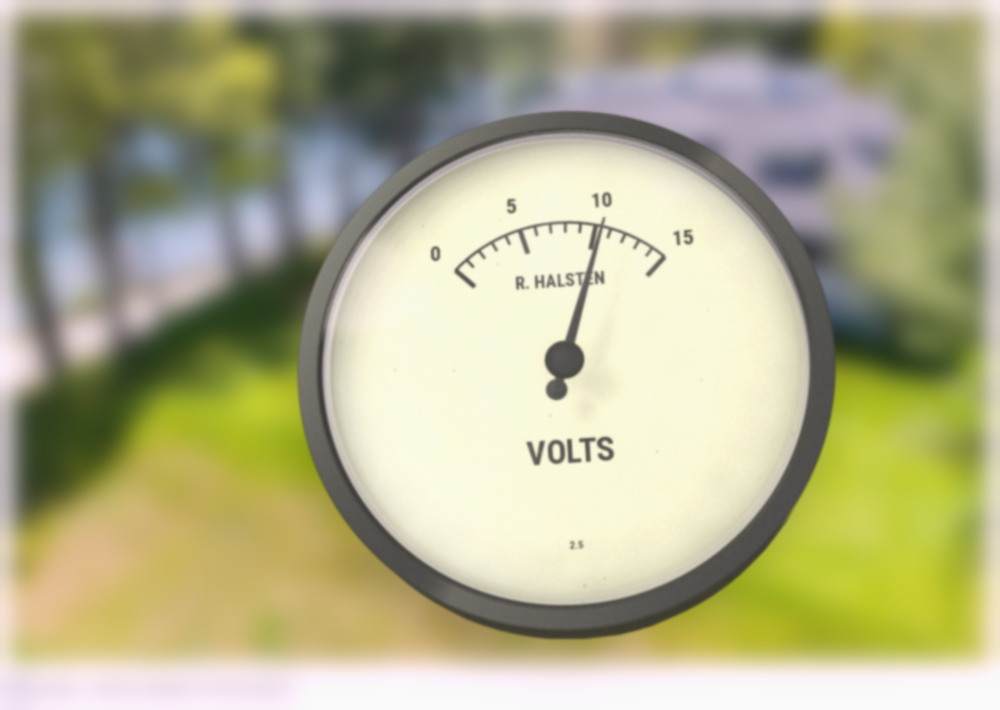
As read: value=10.5 unit=V
